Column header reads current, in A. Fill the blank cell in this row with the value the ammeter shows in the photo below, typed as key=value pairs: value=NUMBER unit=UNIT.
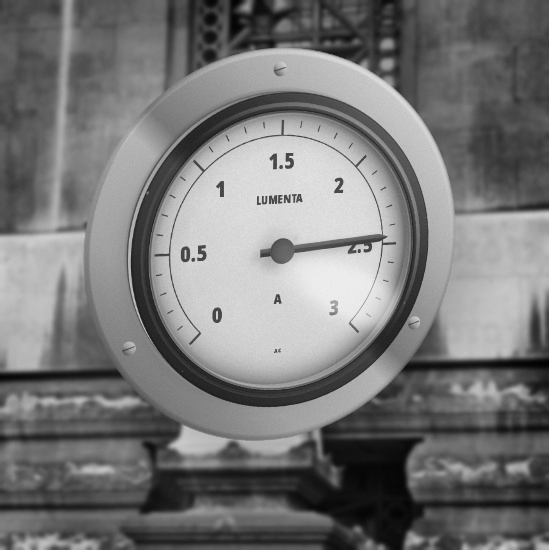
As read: value=2.45 unit=A
